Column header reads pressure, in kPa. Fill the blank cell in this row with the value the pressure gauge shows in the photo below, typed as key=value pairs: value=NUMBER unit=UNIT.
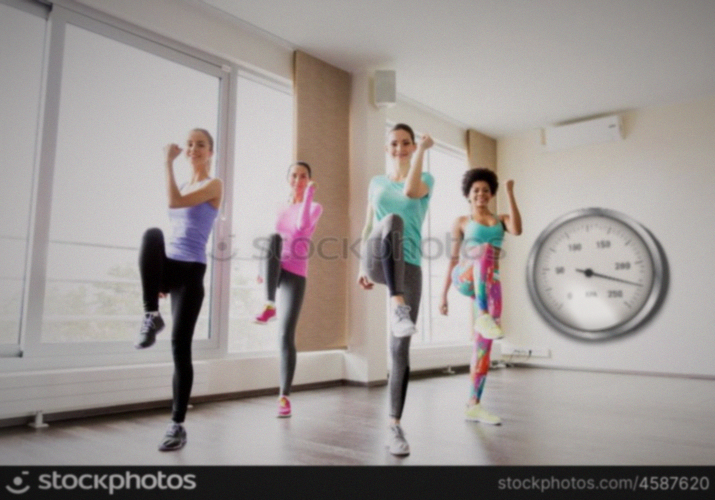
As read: value=225 unit=kPa
